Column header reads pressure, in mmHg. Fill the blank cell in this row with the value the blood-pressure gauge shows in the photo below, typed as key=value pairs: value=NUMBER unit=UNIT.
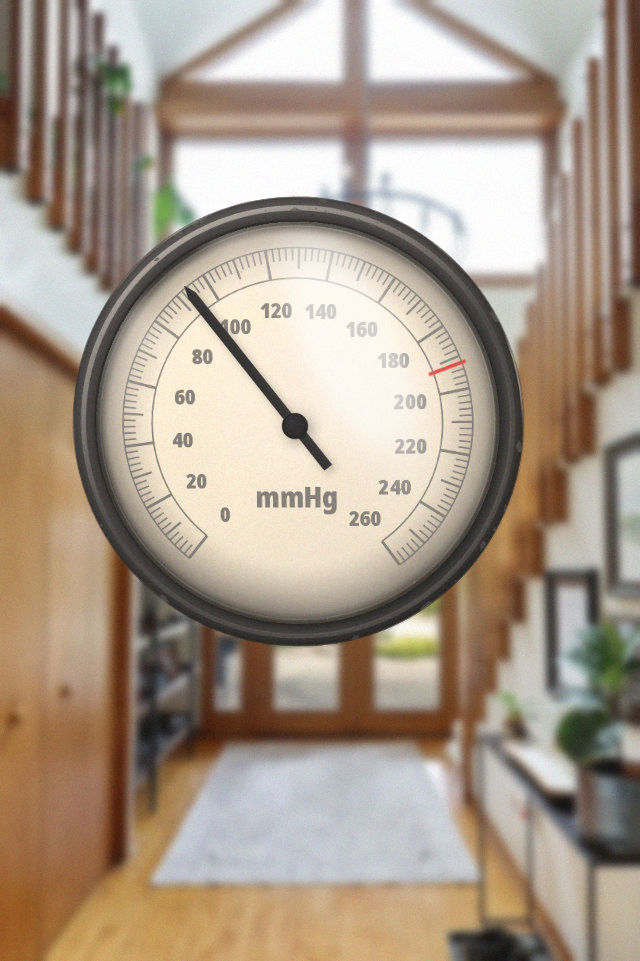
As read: value=94 unit=mmHg
